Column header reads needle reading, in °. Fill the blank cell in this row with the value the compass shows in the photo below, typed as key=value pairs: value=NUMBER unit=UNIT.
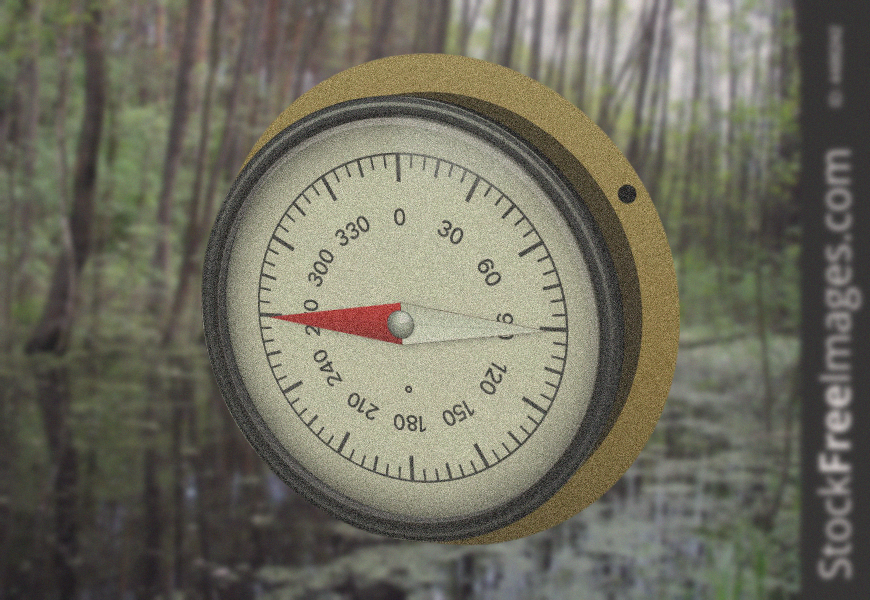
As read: value=270 unit=°
